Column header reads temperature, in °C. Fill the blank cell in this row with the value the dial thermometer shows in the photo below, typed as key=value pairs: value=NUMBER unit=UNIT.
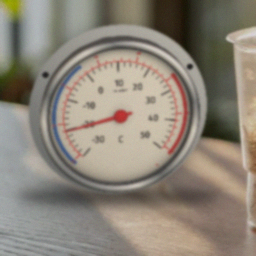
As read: value=-20 unit=°C
